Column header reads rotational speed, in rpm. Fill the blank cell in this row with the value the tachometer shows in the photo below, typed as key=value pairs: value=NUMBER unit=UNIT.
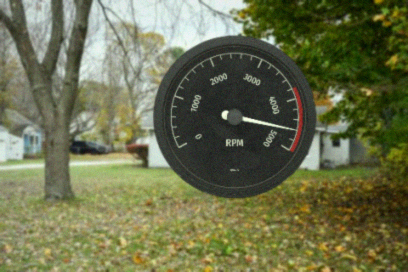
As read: value=4600 unit=rpm
